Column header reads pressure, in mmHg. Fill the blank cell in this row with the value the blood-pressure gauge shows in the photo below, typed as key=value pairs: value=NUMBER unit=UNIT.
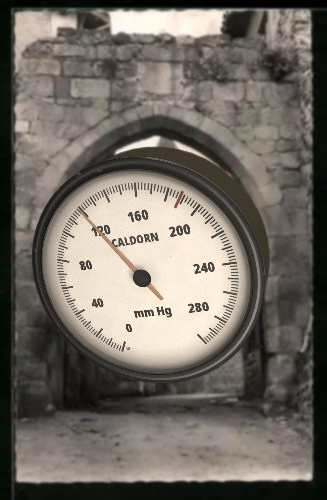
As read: value=120 unit=mmHg
